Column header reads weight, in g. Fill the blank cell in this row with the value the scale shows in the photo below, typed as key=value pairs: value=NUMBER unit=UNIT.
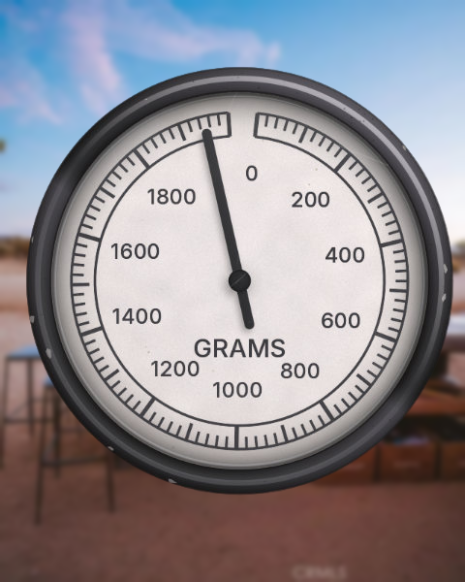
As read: value=1950 unit=g
